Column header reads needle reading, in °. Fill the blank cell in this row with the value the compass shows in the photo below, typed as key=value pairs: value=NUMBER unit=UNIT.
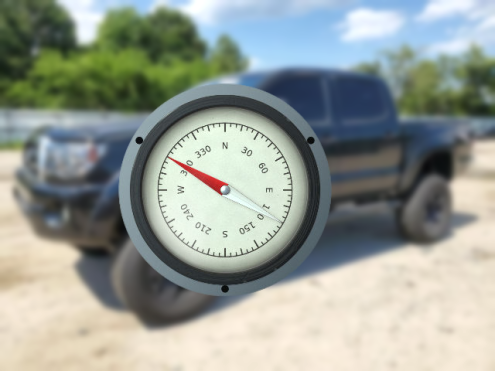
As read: value=300 unit=°
